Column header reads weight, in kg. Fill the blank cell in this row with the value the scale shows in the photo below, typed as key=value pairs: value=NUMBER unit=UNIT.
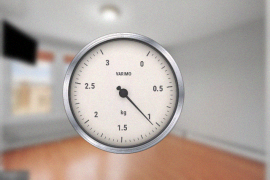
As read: value=1.05 unit=kg
